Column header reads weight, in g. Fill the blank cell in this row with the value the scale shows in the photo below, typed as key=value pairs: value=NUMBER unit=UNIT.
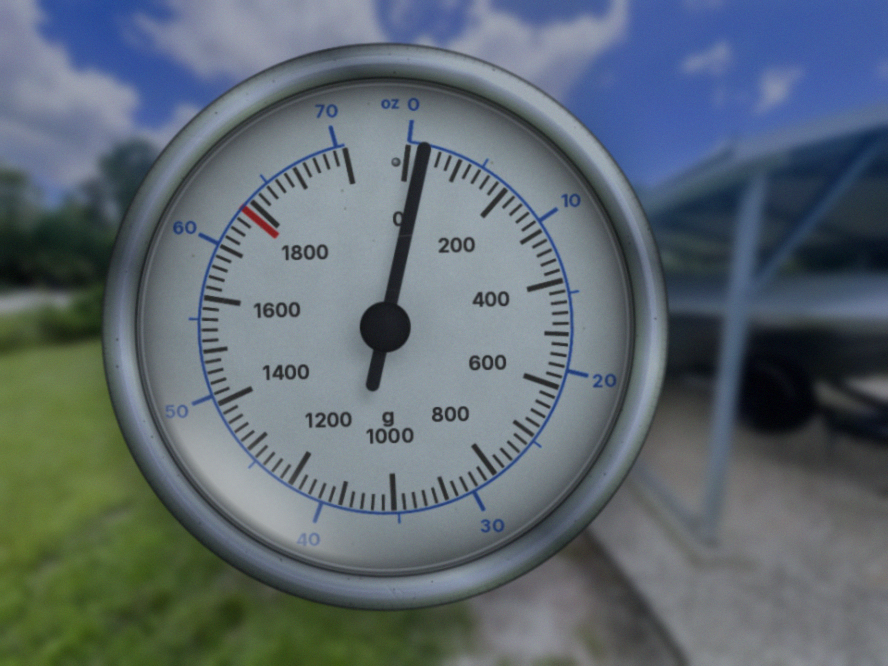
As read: value=30 unit=g
